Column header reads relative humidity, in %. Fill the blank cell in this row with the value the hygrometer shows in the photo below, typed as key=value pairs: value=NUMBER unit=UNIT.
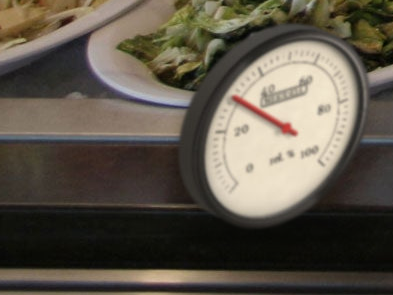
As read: value=30 unit=%
